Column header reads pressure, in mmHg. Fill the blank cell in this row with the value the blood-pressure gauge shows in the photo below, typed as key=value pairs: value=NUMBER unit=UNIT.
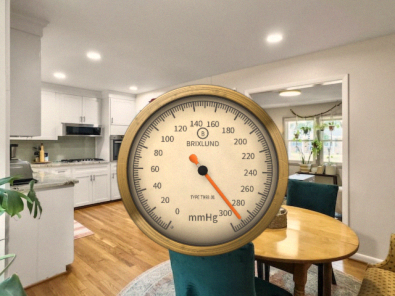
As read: value=290 unit=mmHg
